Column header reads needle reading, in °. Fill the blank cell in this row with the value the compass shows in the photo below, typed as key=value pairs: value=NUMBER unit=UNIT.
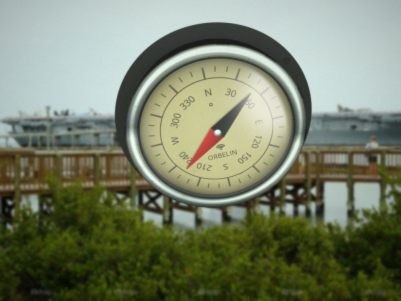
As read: value=230 unit=°
